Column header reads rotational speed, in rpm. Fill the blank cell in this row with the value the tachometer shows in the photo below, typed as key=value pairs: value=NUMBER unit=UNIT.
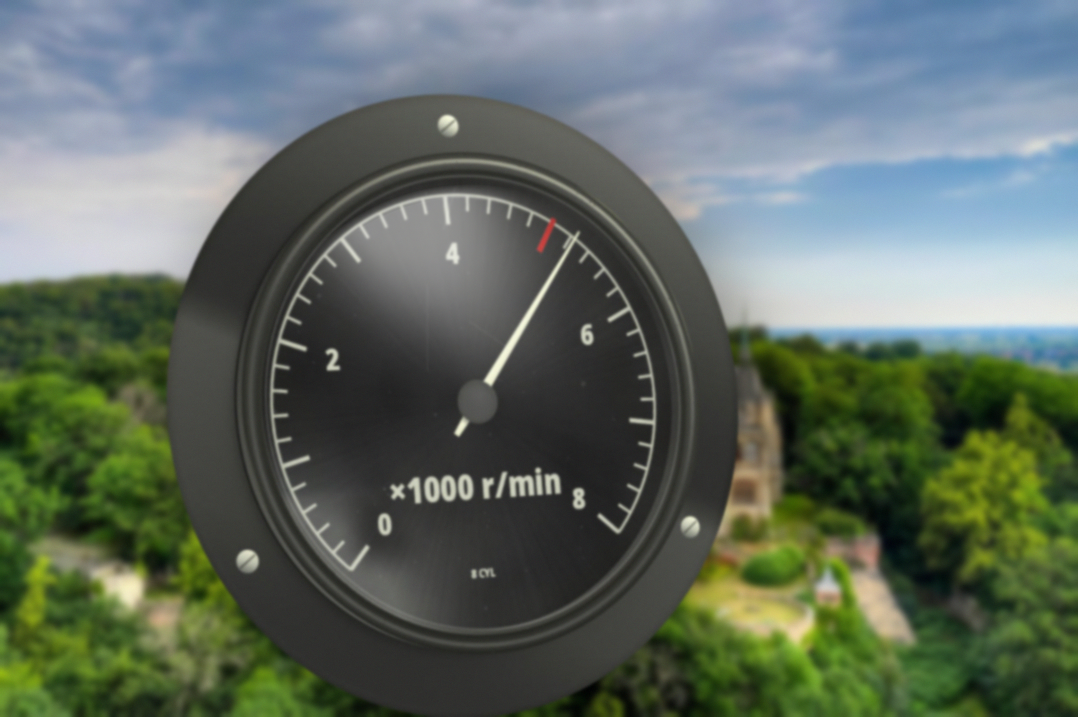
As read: value=5200 unit=rpm
